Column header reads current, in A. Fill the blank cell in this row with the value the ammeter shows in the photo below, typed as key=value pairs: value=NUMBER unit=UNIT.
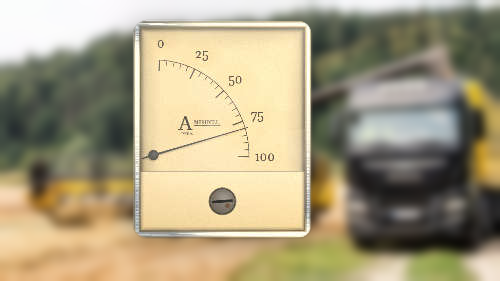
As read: value=80 unit=A
